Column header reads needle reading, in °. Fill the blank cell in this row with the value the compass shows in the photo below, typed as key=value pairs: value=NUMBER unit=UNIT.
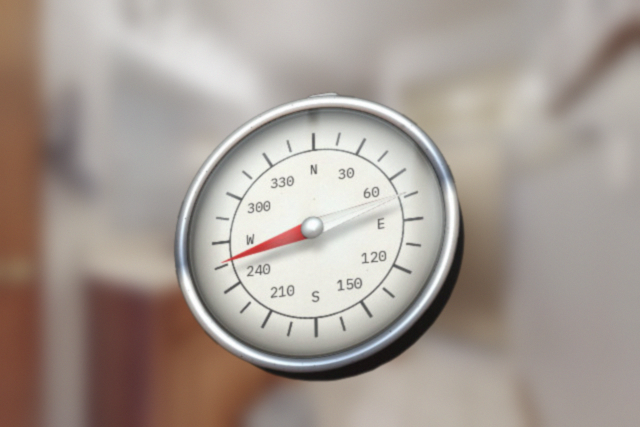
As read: value=255 unit=°
